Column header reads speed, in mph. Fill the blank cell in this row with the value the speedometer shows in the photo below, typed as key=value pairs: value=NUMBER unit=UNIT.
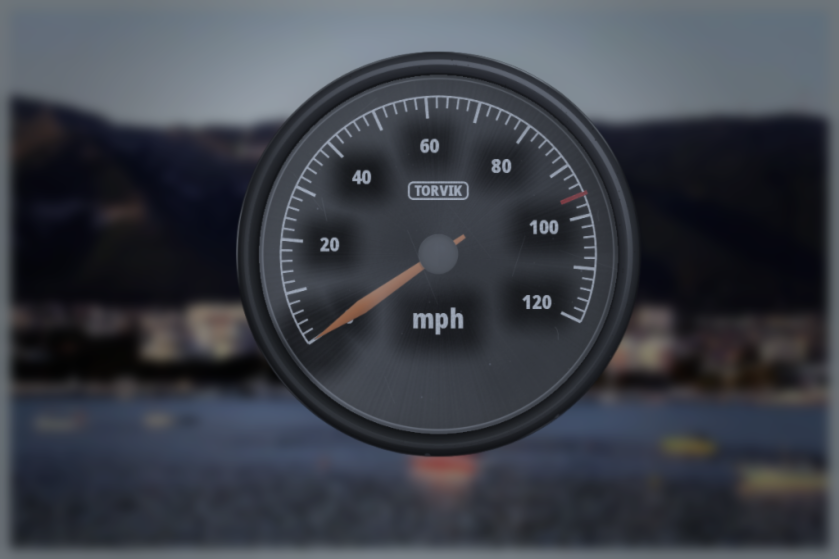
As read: value=0 unit=mph
